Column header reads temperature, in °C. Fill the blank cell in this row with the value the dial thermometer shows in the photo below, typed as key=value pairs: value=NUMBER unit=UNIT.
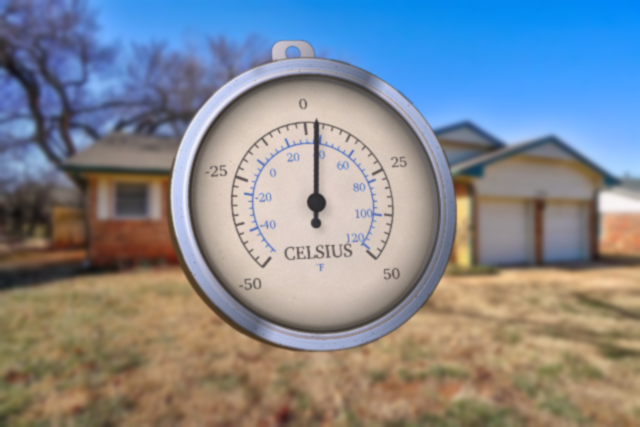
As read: value=2.5 unit=°C
